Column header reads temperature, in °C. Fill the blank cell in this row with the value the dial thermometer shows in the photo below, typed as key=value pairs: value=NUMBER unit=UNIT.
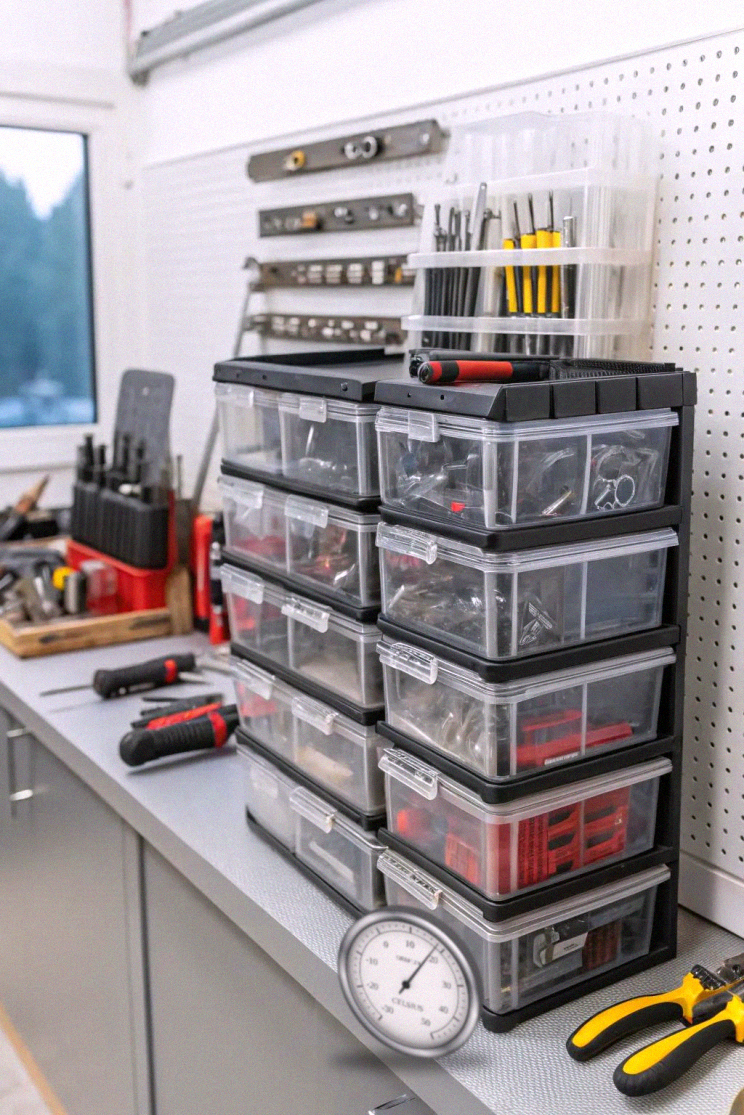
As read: value=18 unit=°C
